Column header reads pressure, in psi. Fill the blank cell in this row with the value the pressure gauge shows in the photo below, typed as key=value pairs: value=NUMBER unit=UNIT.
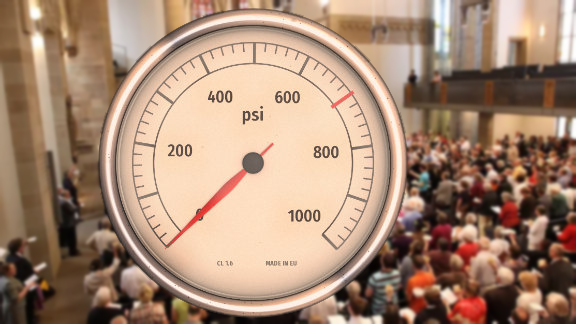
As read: value=0 unit=psi
